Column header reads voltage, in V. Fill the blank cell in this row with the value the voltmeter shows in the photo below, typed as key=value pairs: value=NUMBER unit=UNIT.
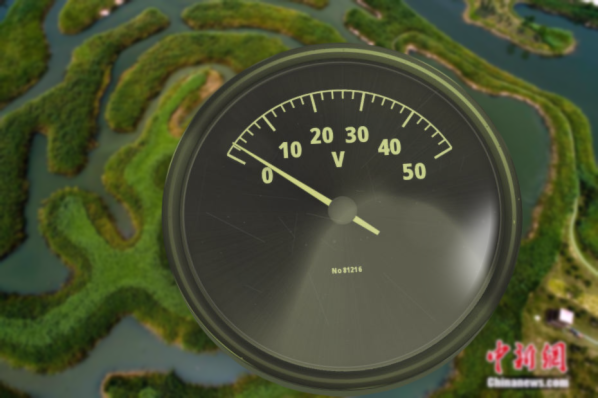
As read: value=2 unit=V
